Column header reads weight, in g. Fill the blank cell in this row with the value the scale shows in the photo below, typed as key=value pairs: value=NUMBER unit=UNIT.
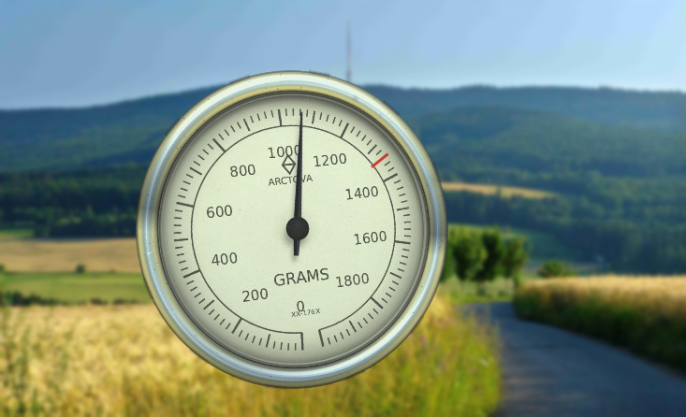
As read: value=1060 unit=g
